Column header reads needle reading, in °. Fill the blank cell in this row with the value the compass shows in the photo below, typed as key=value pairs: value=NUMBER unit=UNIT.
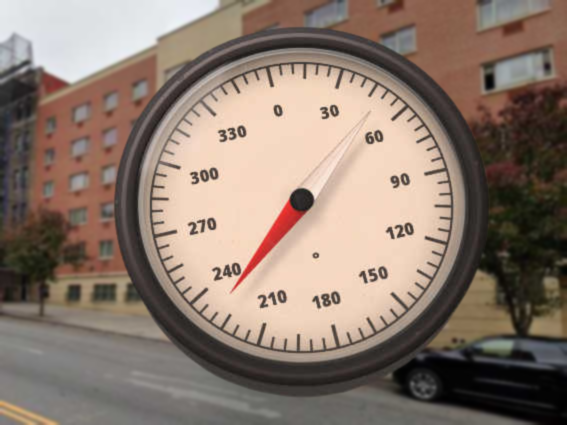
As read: value=230 unit=°
